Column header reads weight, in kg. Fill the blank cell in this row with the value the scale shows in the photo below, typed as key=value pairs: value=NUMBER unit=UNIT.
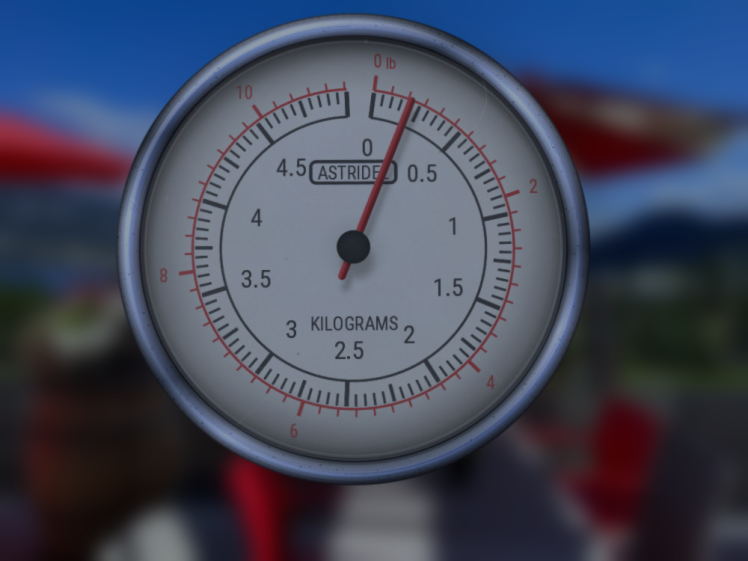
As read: value=0.2 unit=kg
